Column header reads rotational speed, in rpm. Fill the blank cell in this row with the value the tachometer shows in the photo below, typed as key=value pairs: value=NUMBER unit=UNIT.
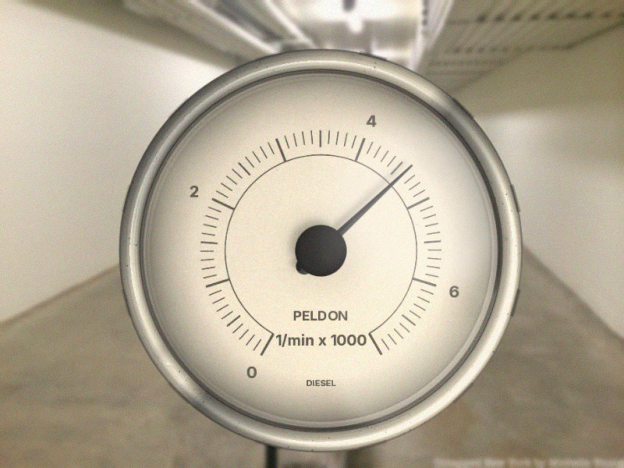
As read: value=4600 unit=rpm
